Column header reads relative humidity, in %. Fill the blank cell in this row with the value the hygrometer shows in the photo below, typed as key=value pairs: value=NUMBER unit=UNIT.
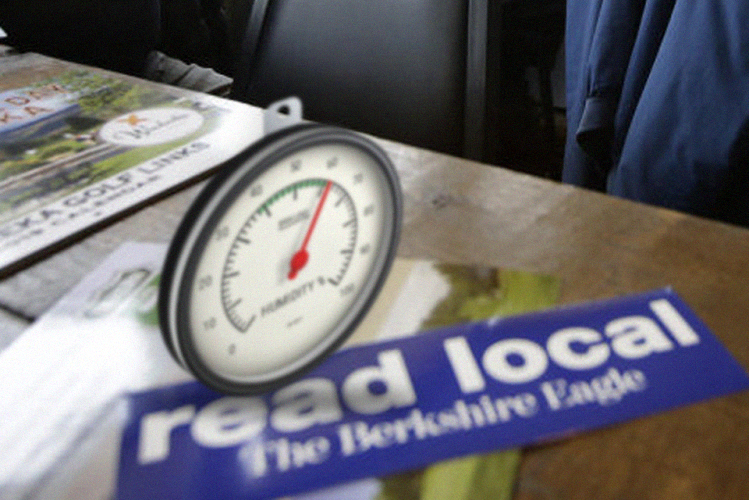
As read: value=60 unit=%
